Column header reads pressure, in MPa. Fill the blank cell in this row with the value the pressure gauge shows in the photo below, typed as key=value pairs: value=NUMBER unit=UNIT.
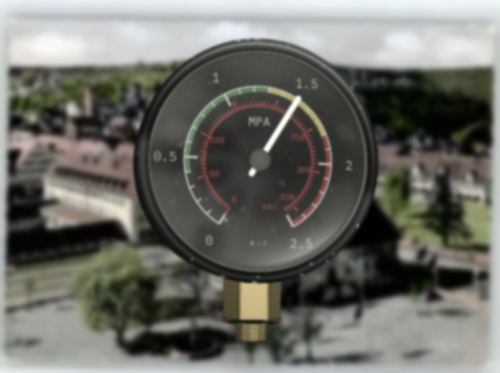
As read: value=1.5 unit=MPa
